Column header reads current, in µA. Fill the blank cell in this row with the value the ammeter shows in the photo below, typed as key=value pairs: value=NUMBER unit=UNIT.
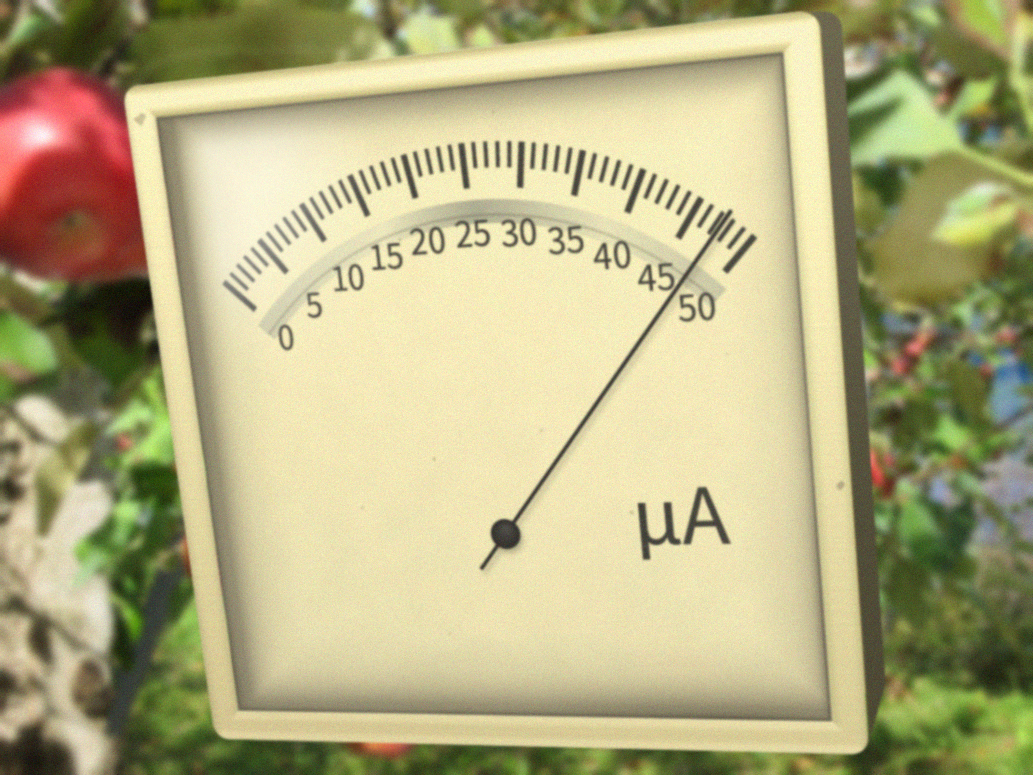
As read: value=47.5 unit=µA
